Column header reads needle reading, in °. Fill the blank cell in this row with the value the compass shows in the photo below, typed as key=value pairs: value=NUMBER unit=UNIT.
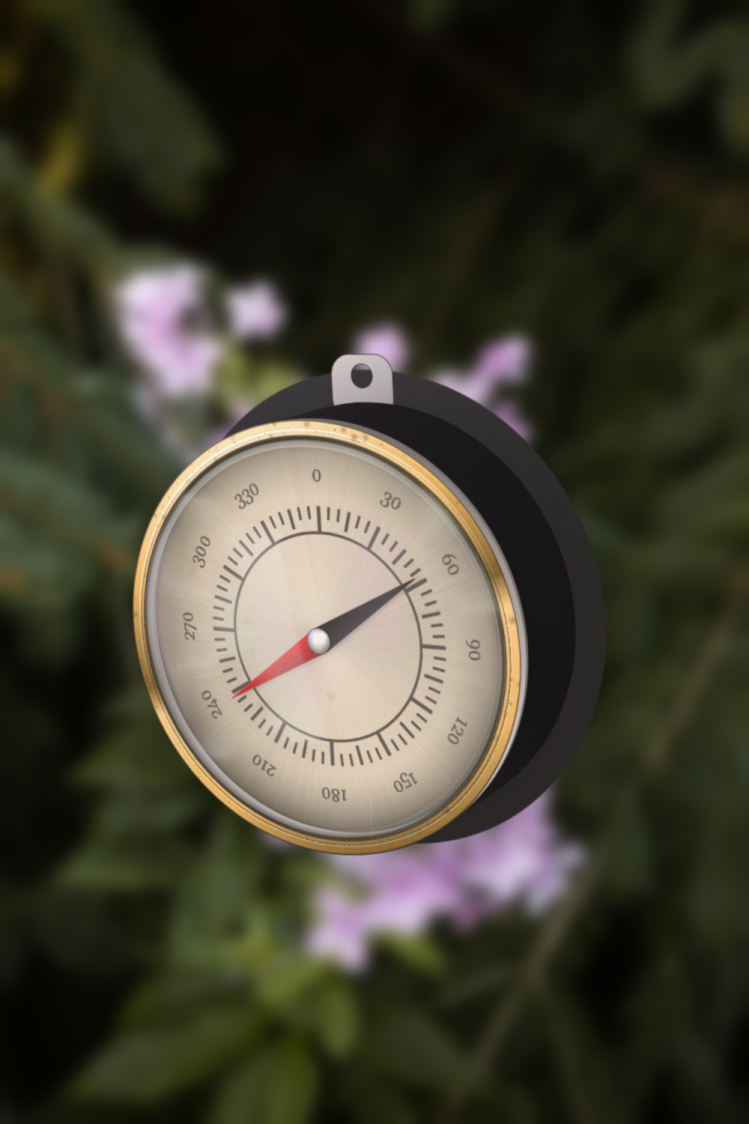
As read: value=237.5 unit=°
